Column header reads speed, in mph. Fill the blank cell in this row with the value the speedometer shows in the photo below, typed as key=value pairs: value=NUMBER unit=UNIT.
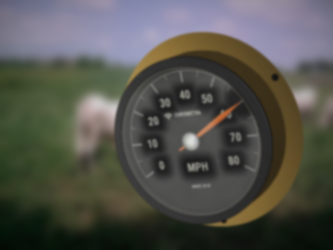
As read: value=60 unit=mph
